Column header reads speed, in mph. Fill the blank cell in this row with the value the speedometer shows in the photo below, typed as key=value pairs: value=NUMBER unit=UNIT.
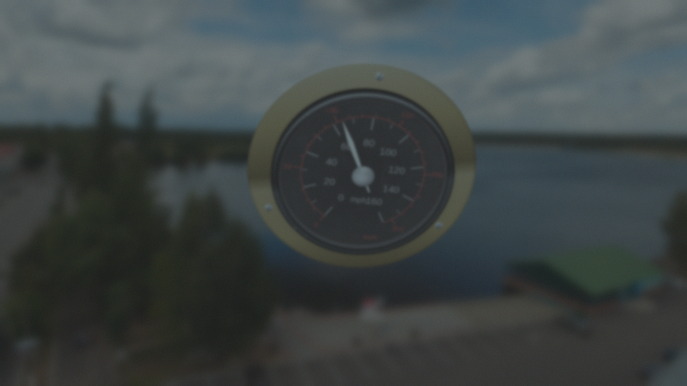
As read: value=65 unit=mph
